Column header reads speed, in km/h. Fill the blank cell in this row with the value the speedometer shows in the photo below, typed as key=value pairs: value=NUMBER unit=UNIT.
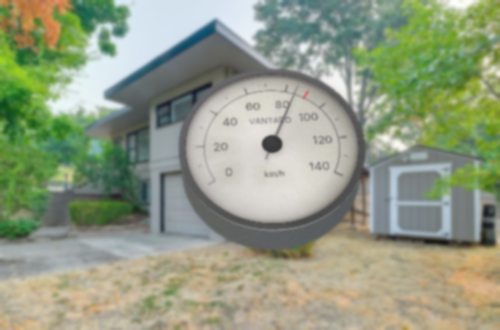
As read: value=85 unit=km/h
